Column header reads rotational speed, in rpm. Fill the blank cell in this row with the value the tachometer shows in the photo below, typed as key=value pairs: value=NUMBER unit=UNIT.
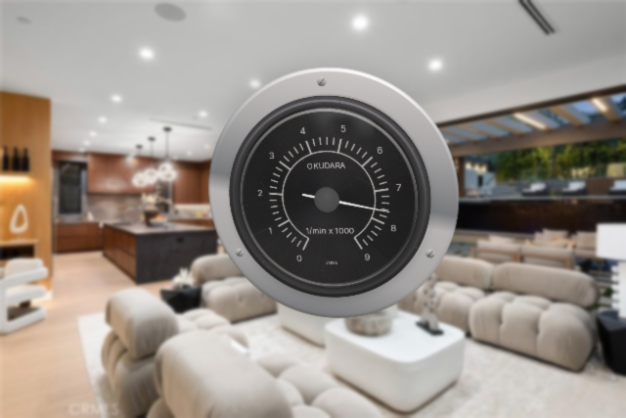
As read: value=7600 unit=rpm
